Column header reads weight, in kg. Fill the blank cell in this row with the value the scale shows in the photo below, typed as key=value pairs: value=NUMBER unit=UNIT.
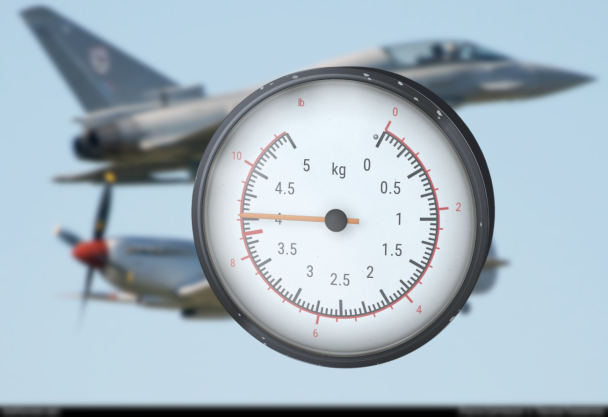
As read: value=4.05 unit=kg
